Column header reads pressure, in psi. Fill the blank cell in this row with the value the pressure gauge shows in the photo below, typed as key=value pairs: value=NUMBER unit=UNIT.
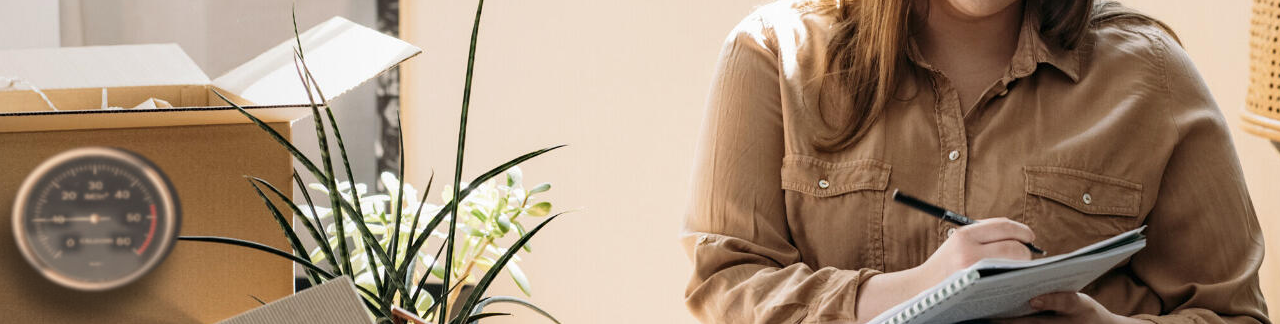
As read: value=10 unit=psi
